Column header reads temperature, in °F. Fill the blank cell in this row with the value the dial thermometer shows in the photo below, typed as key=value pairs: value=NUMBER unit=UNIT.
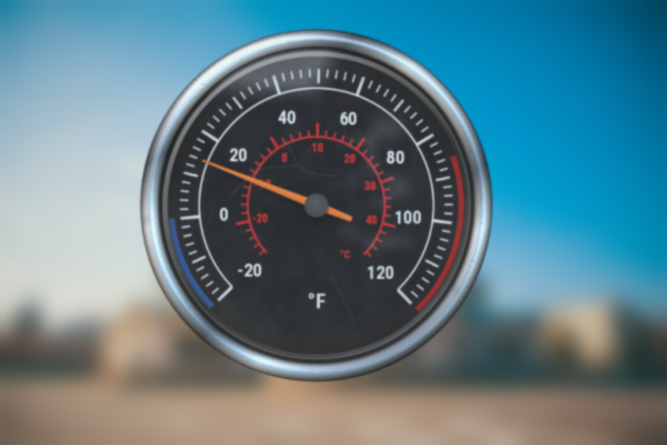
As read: value=14 unit=°F
